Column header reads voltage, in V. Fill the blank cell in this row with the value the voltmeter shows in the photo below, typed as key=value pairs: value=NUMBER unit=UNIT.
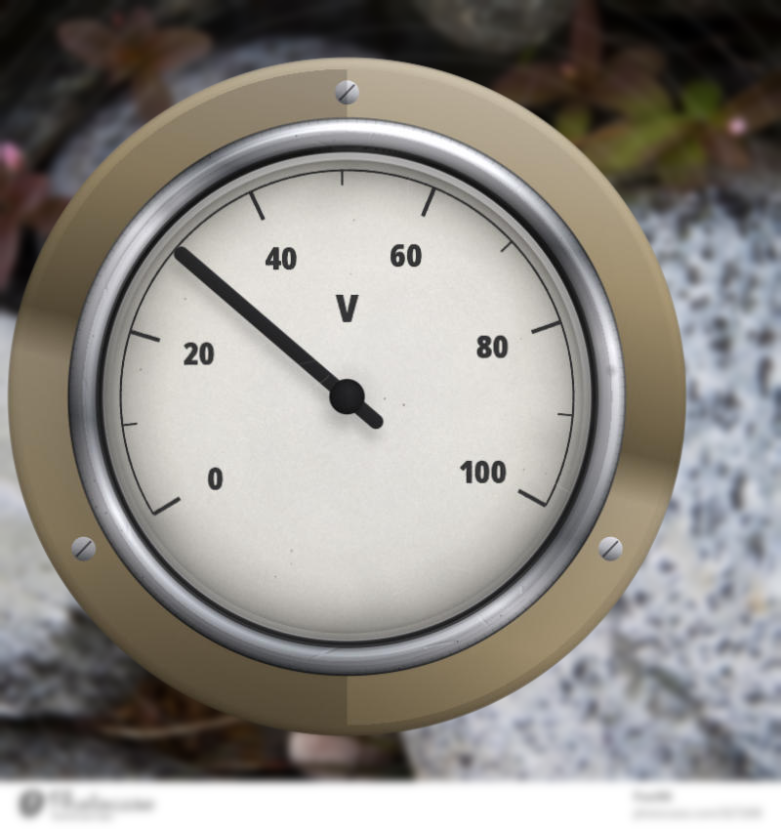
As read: value=30 unit=V
